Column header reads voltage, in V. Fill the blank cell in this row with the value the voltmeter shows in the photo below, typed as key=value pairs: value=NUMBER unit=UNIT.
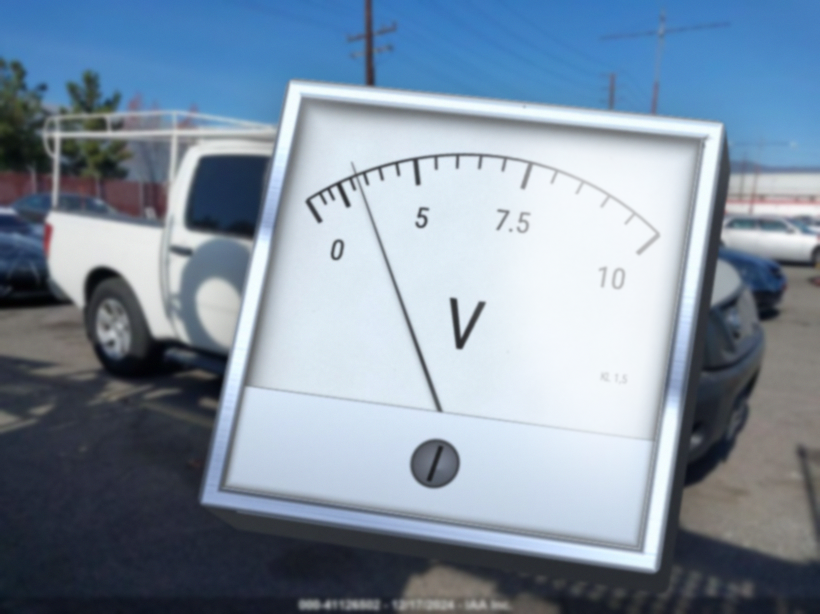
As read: value=3.25 unit=V
